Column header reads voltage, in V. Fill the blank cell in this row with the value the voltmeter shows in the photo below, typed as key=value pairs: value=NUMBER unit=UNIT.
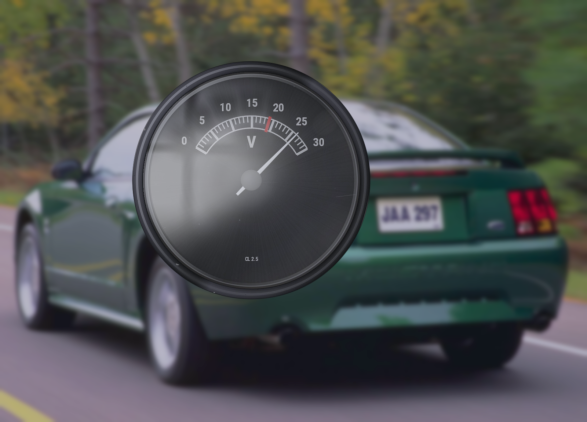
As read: value=26 unit=V
